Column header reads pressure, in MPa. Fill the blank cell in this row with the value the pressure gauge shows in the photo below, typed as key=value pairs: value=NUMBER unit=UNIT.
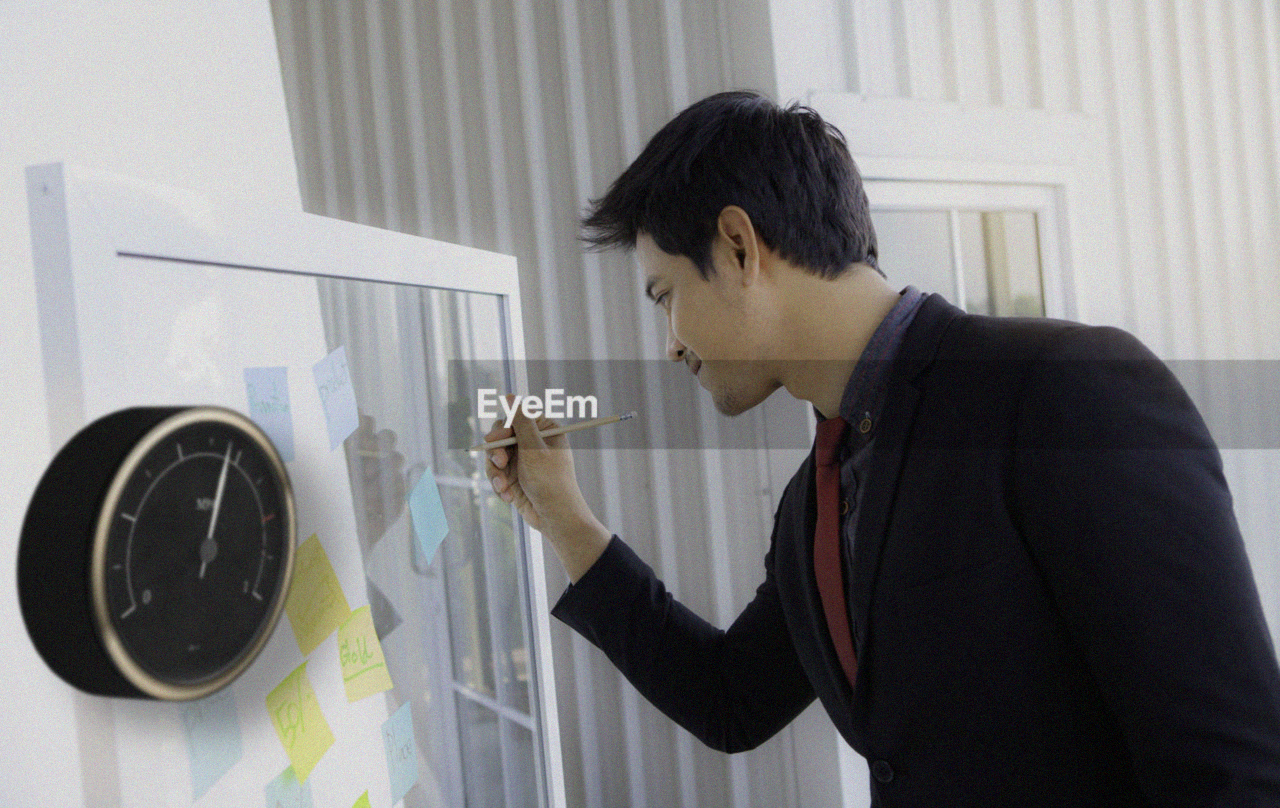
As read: value=0.55 unit=MPa
